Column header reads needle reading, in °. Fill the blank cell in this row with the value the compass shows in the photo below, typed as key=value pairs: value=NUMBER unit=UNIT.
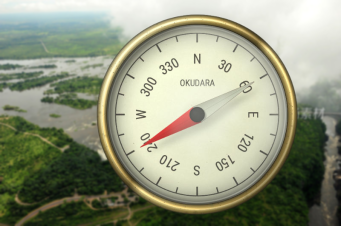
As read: value=240 unit=°
